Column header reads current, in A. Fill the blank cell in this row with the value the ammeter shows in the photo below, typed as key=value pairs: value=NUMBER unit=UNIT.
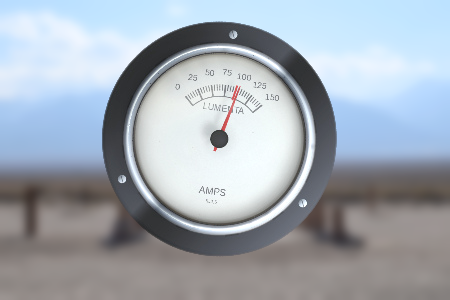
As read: value=100 unit=A
